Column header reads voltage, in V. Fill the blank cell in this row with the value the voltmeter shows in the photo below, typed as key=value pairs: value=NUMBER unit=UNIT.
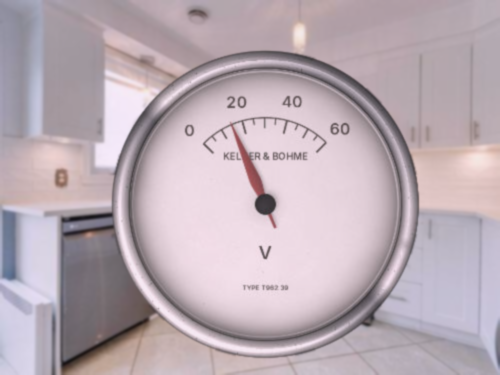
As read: value=15 unit=V
